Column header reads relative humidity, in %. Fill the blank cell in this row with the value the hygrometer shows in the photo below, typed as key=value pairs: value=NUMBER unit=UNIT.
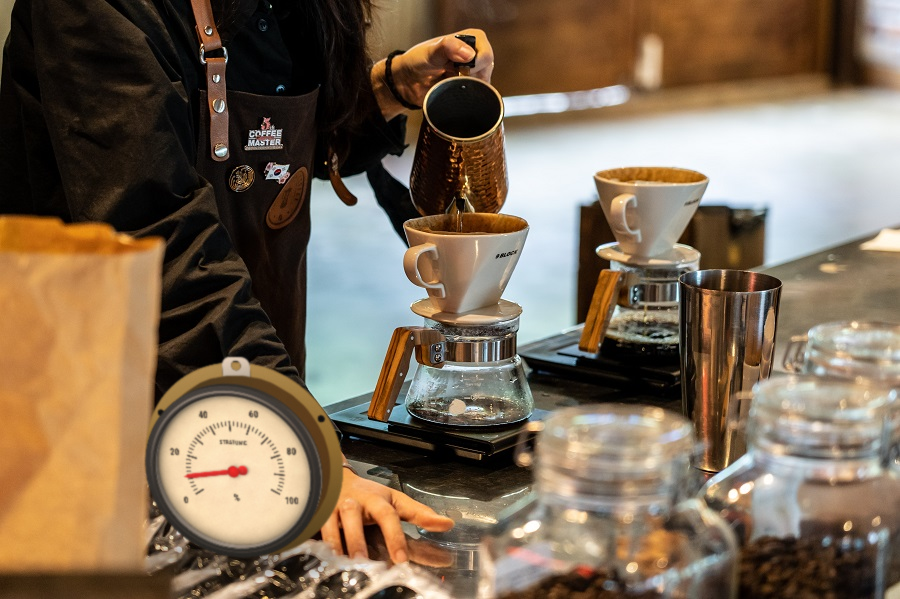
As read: value=10 unit=%
